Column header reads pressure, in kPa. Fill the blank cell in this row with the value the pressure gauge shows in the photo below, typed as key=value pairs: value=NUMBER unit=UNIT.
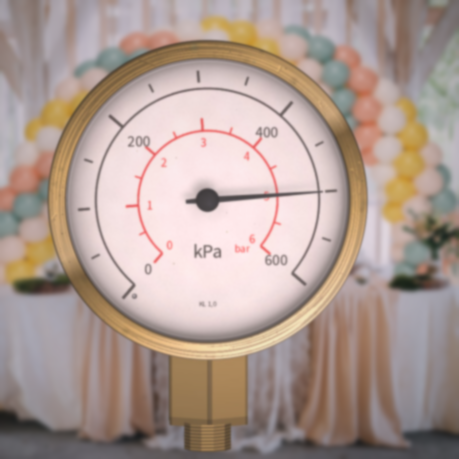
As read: value=500 unit=kPa
